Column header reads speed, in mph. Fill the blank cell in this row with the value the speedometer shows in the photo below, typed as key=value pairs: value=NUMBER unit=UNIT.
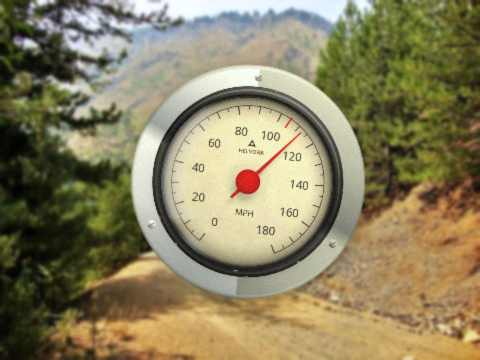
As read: value=112.5 unit=mph
